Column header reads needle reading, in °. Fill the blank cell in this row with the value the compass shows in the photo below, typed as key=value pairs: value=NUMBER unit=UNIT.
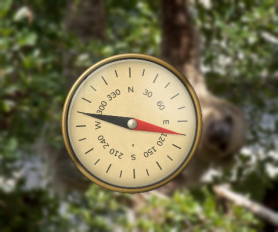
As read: value=105 unit=°
